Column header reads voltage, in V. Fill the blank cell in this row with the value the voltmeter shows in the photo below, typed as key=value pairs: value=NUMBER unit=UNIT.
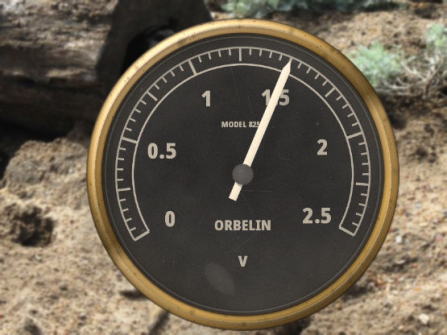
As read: value=1.5 unit=V
